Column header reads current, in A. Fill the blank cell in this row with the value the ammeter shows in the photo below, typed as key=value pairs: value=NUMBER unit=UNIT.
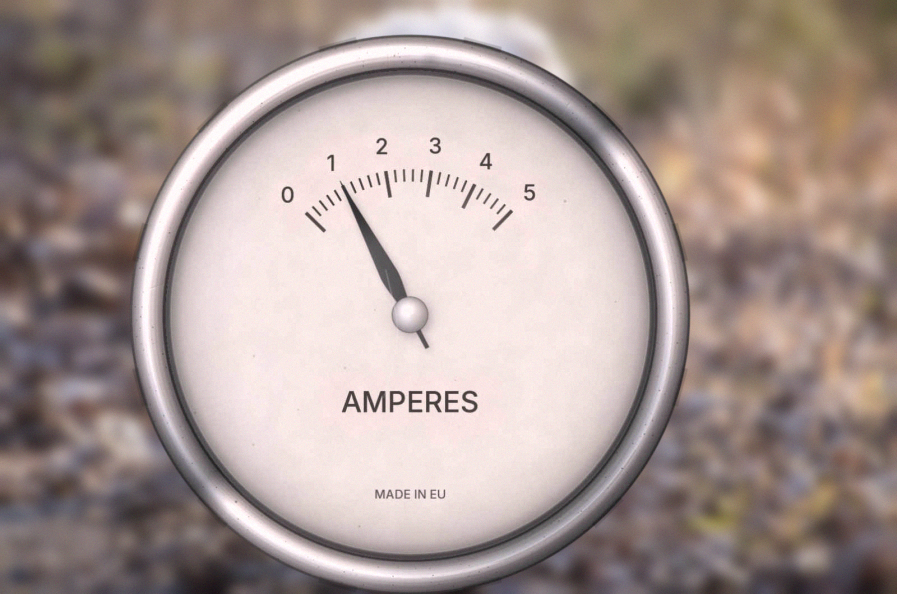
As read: value=1 unit=A
